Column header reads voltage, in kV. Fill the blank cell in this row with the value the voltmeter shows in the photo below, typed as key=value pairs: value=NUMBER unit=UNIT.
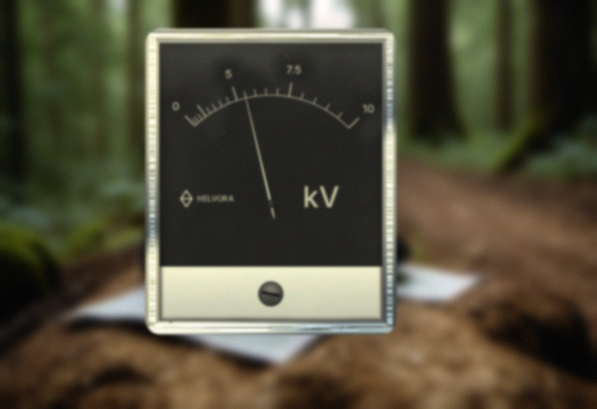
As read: value=5.5 unit=kV
